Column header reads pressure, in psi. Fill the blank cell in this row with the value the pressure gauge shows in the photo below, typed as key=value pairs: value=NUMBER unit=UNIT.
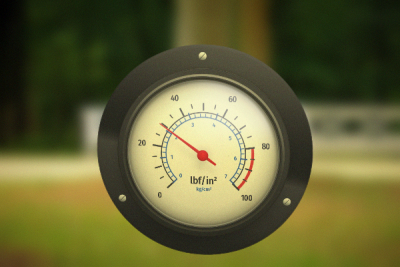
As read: value=30 unit=psi
